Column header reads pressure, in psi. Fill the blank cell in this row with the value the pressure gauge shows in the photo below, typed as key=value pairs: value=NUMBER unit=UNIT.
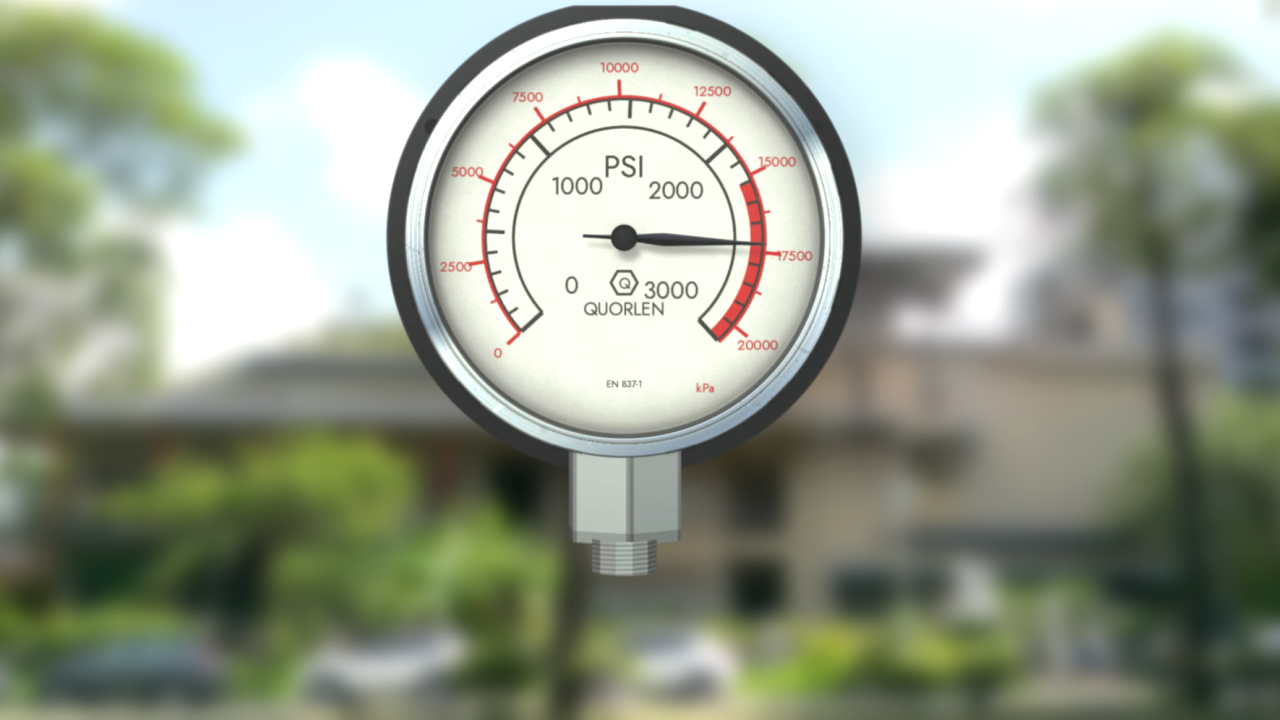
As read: value=2500 unit=psi
